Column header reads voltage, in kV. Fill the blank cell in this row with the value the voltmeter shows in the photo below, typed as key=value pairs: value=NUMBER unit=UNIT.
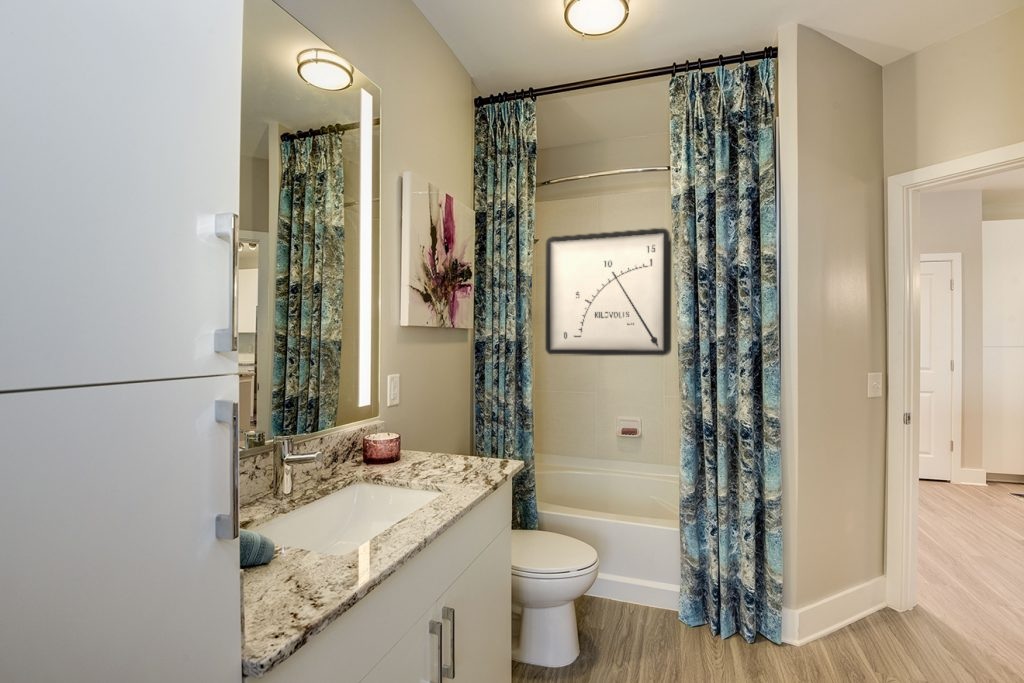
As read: value=10 unit=kV
